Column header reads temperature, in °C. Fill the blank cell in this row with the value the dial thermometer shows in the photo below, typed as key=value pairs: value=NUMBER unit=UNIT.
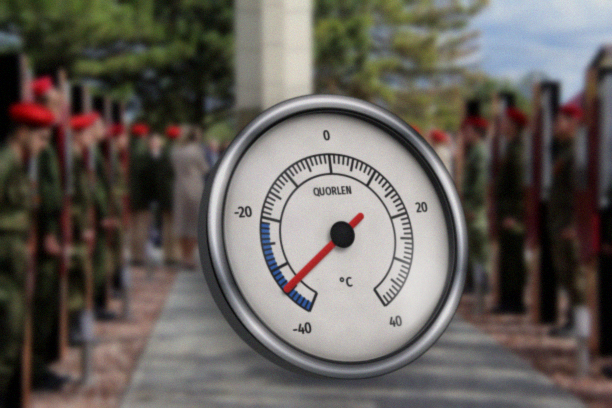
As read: value=-34 unit=°C
